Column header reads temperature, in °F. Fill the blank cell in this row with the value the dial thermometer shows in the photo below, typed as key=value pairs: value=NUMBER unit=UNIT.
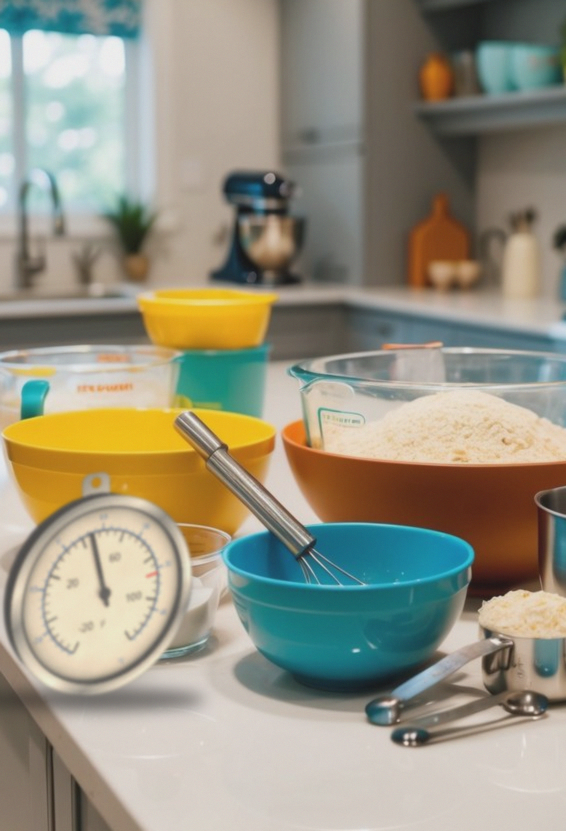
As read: value=44 unit=°F
